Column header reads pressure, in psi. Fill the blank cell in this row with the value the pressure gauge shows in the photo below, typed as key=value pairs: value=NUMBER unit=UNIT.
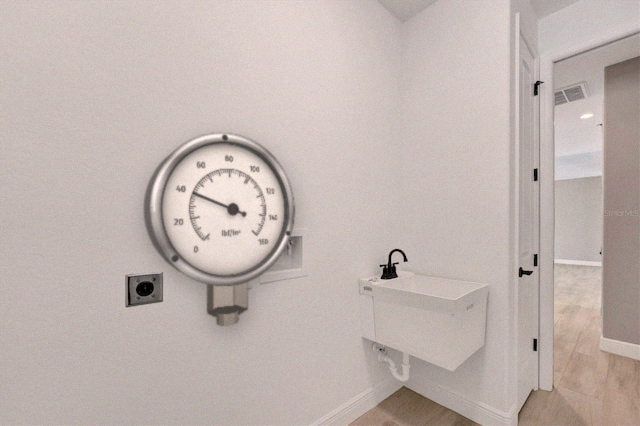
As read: value=40 unit=psi
